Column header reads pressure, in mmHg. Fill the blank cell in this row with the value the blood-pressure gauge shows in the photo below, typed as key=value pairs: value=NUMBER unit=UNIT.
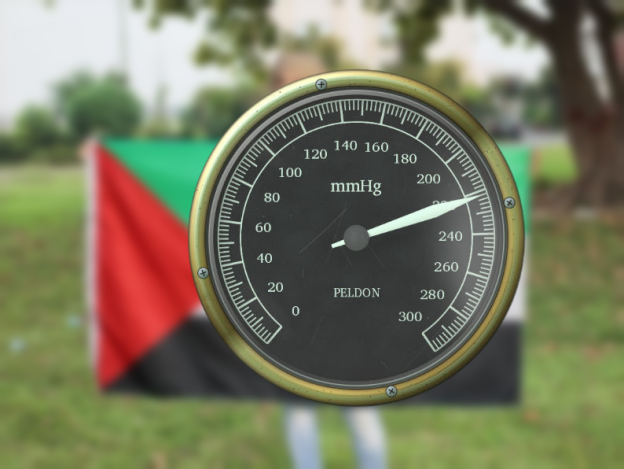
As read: value=222 unit=mmHg
